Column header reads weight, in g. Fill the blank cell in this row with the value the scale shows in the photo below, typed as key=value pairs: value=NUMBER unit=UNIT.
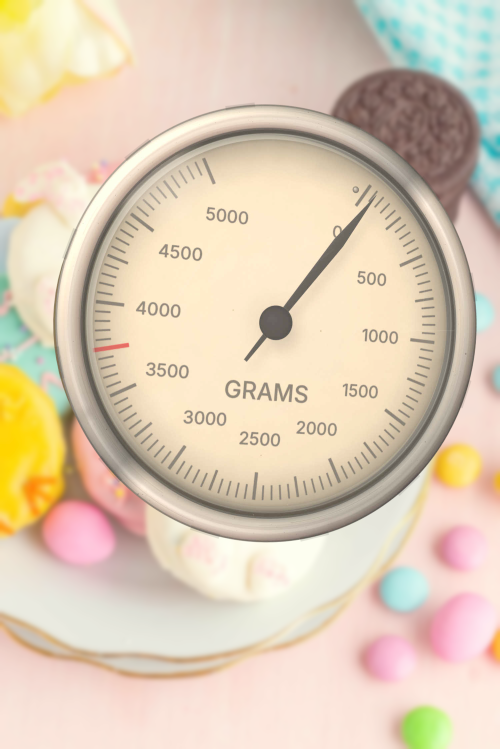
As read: value=50 unit=g
